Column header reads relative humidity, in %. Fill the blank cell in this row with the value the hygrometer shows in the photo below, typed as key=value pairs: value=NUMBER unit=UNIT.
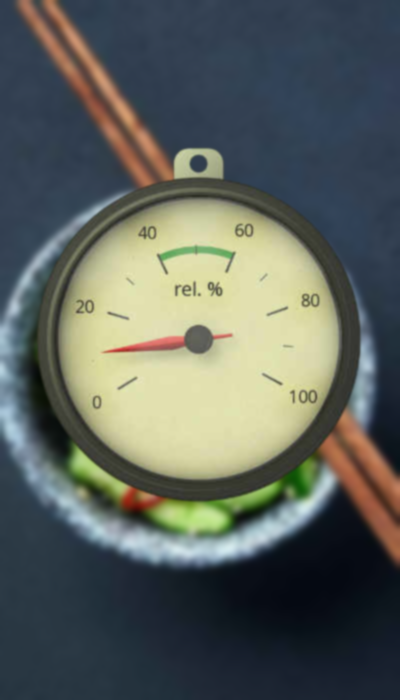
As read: value=10 unit=%
